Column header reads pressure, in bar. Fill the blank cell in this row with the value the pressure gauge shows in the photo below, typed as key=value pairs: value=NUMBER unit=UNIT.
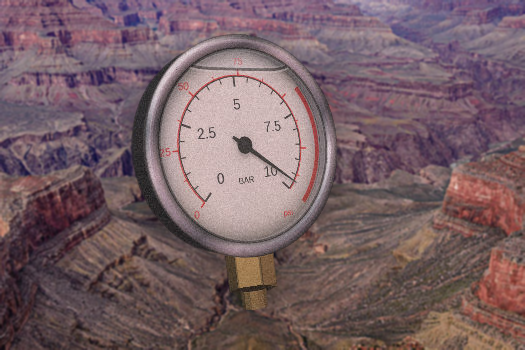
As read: value=9.75 unit=bar
